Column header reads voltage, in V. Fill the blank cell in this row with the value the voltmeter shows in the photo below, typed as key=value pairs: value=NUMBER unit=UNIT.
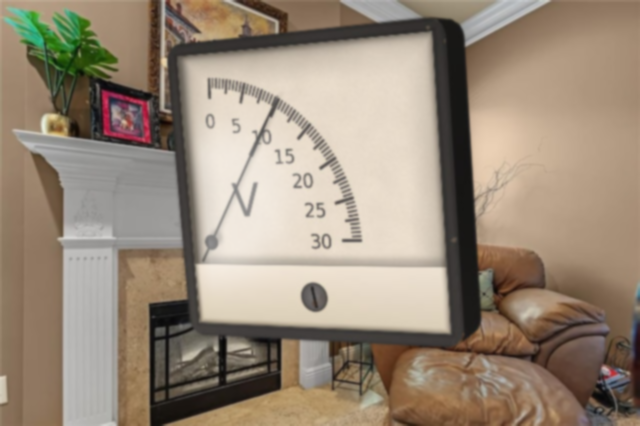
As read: value=10 unit=V
